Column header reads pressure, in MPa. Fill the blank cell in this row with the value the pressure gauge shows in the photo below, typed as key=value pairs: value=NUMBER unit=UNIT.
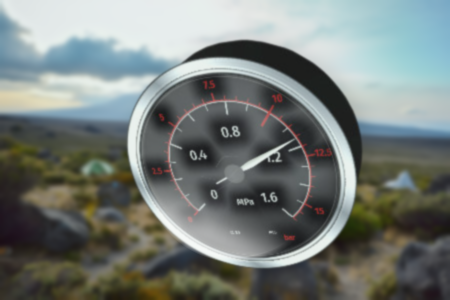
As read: value=1.15 unit=MPa
